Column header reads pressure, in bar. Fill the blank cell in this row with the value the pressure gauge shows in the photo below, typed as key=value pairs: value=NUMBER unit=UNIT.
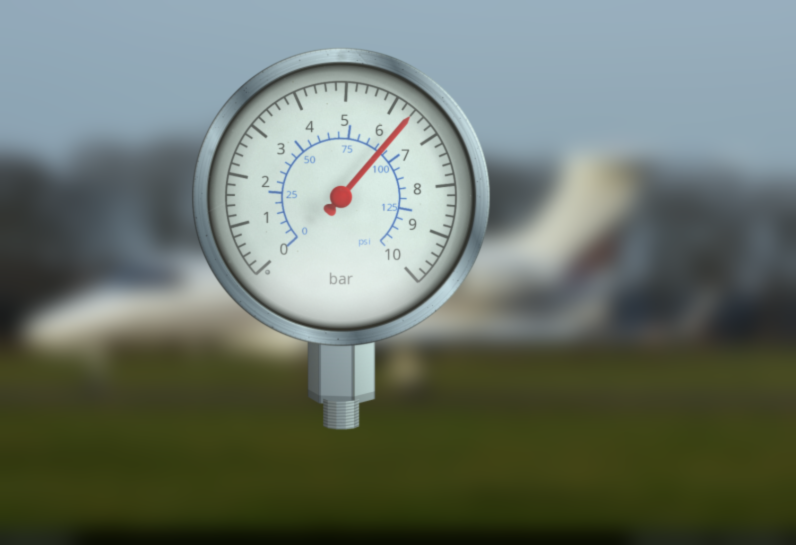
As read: value=6.4 unit=bar
